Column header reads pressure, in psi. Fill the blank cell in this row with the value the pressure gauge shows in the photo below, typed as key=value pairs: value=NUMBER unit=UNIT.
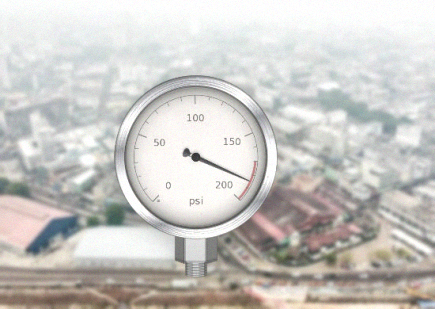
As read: value=185 unit=psi
